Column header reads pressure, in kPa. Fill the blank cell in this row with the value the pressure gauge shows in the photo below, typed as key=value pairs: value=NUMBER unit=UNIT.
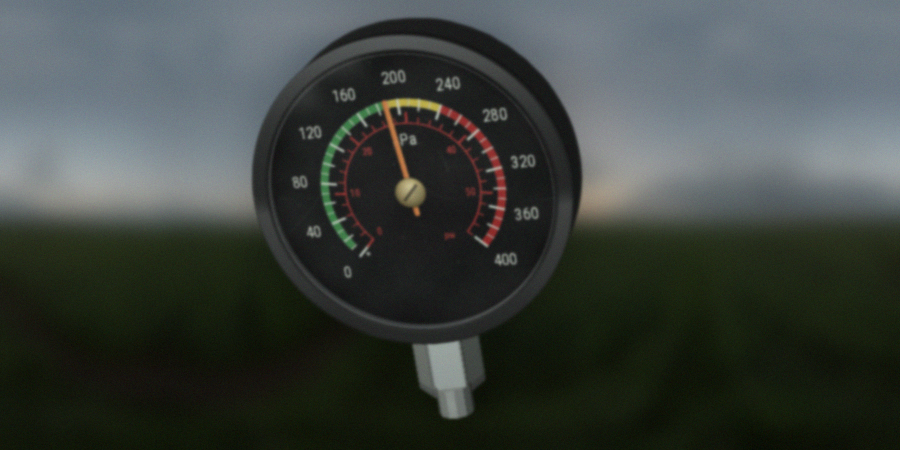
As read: value=190 unit=kPa
